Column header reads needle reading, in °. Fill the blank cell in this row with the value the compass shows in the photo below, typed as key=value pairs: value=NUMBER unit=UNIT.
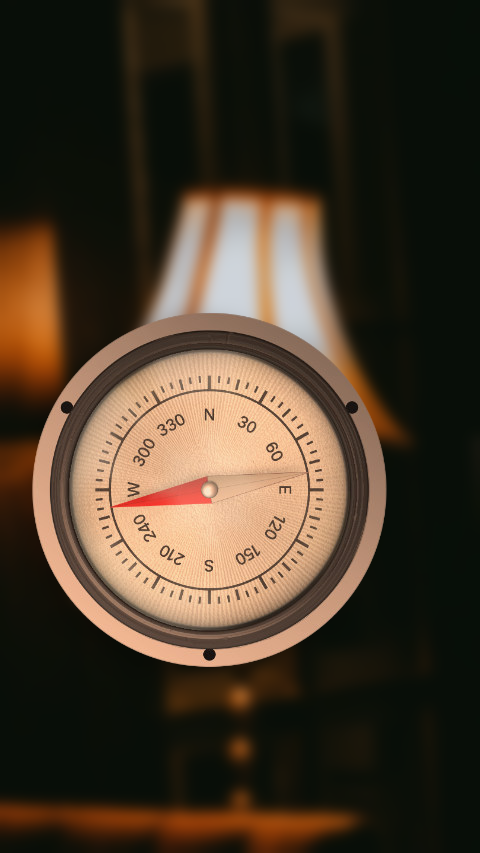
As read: value=260 unit=°
